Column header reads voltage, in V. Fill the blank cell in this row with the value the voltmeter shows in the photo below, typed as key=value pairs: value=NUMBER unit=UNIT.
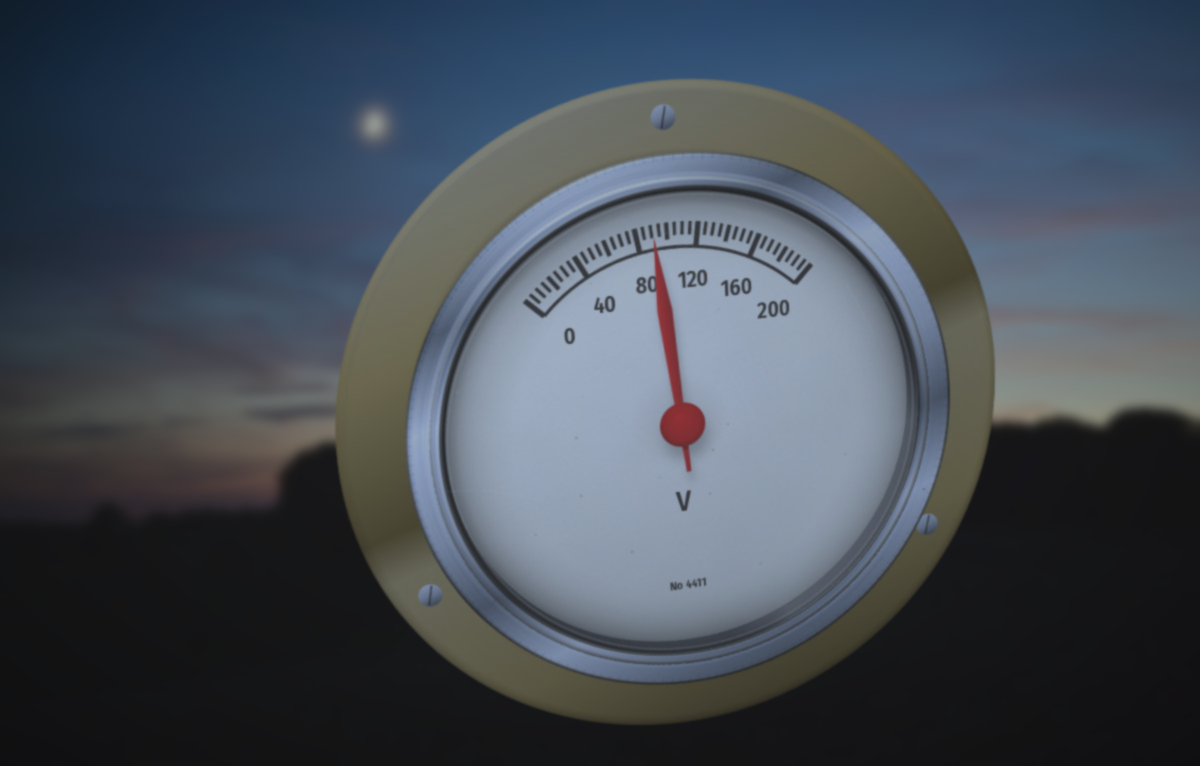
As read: value=90 unit=V
